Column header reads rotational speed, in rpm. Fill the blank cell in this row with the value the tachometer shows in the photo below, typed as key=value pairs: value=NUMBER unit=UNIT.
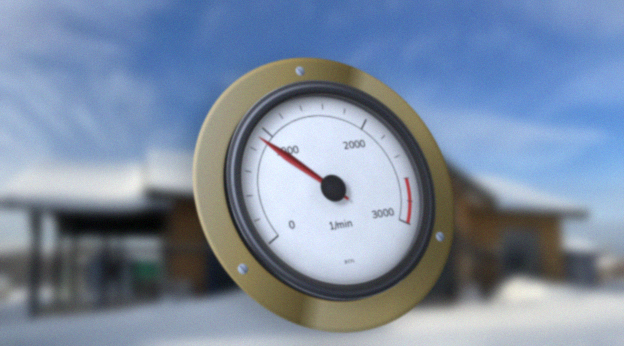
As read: value=900 unit=rpm
